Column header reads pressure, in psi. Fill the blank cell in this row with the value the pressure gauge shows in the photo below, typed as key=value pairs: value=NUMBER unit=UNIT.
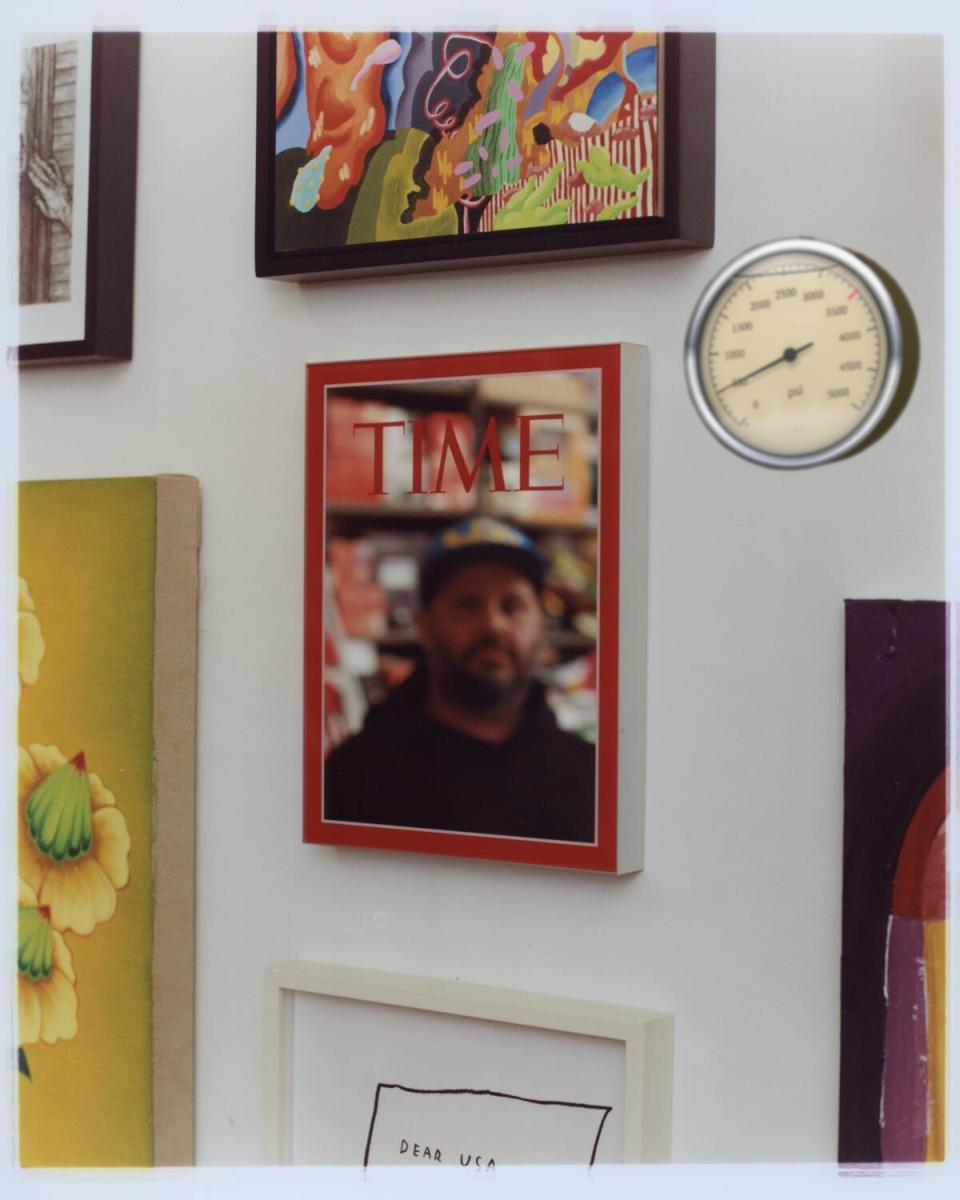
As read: value=500 unit=psi
